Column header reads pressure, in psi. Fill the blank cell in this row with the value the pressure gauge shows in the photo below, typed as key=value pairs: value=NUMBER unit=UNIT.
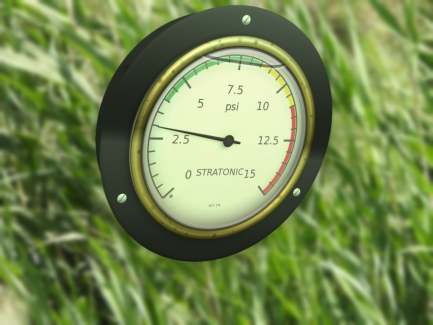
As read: value=3 unit=psi
